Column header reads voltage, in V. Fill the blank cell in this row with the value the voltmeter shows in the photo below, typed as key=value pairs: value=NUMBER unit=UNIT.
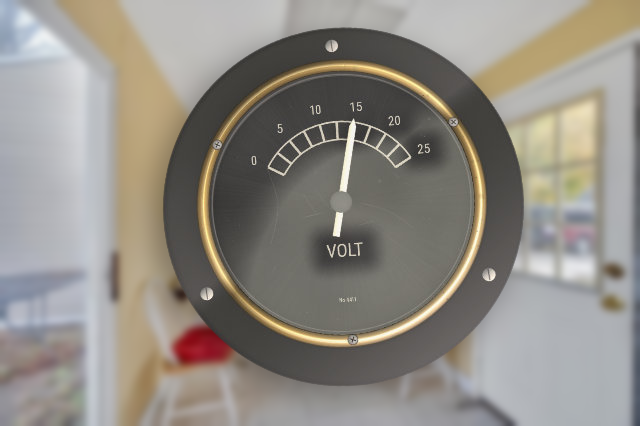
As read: value=15 unit=V
